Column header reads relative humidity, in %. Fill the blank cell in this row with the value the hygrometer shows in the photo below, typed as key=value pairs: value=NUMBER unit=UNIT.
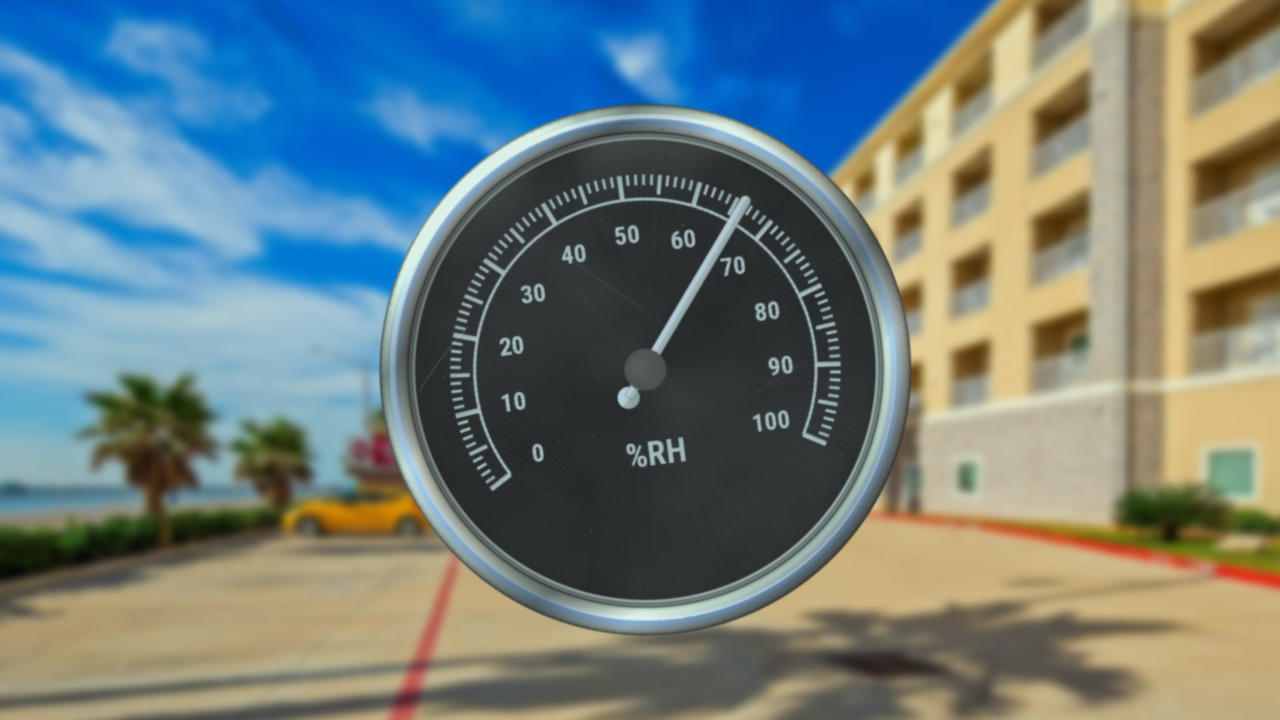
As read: value=66 unit=%
